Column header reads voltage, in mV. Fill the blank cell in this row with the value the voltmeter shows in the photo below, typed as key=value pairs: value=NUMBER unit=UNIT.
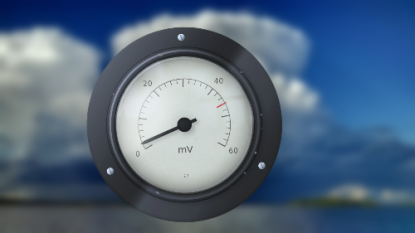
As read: value=2 unit=mV
